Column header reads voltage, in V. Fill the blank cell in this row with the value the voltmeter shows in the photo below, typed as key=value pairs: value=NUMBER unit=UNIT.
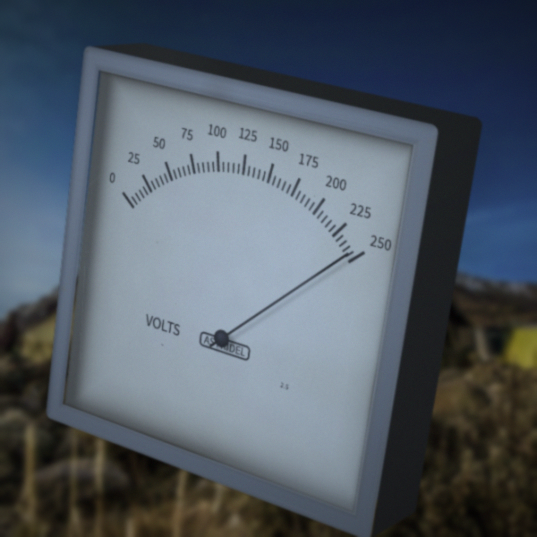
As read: value=245 unit=V
